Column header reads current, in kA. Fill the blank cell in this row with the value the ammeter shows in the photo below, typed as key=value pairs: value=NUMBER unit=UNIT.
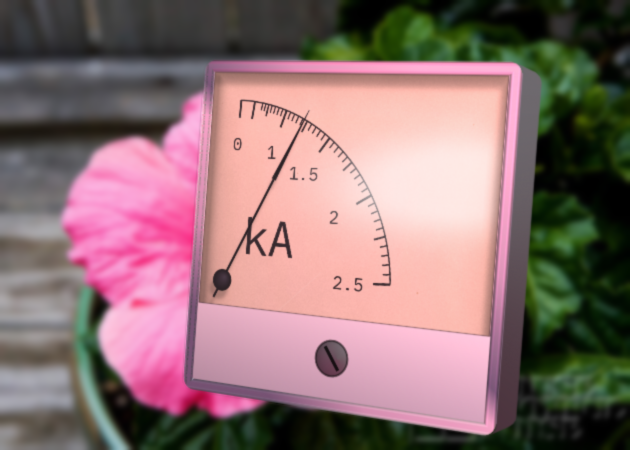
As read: value=1.25 unit=kA
